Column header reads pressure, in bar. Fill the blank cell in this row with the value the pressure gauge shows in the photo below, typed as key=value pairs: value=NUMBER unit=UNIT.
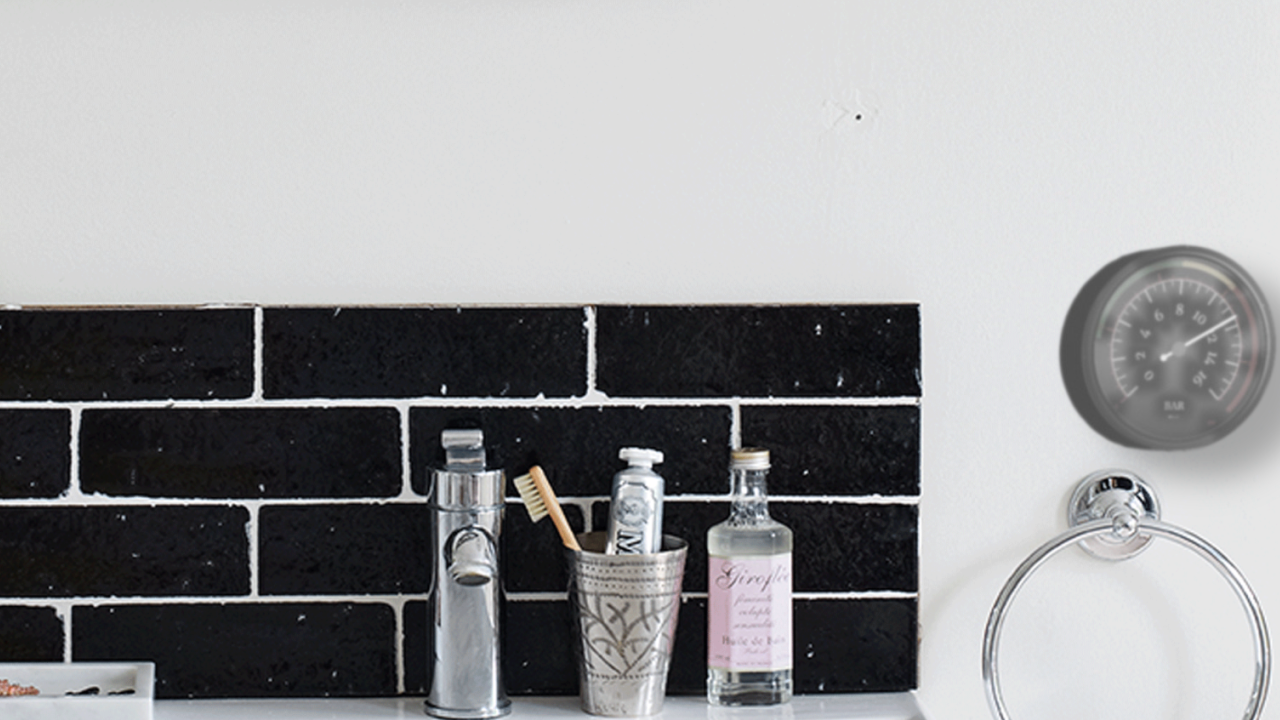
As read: value=11.5 unit=bar
